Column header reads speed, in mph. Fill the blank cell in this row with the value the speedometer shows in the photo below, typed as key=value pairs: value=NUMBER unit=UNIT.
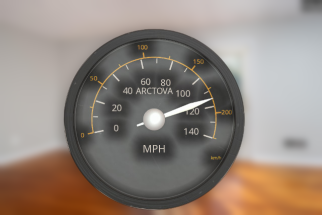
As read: value=115 unit=mph
